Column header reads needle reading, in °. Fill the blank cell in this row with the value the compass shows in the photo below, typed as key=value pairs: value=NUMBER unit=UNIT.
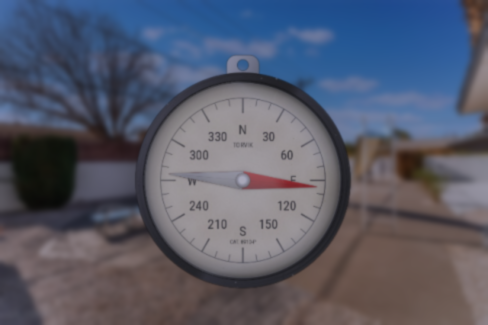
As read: value=95 unit=°
